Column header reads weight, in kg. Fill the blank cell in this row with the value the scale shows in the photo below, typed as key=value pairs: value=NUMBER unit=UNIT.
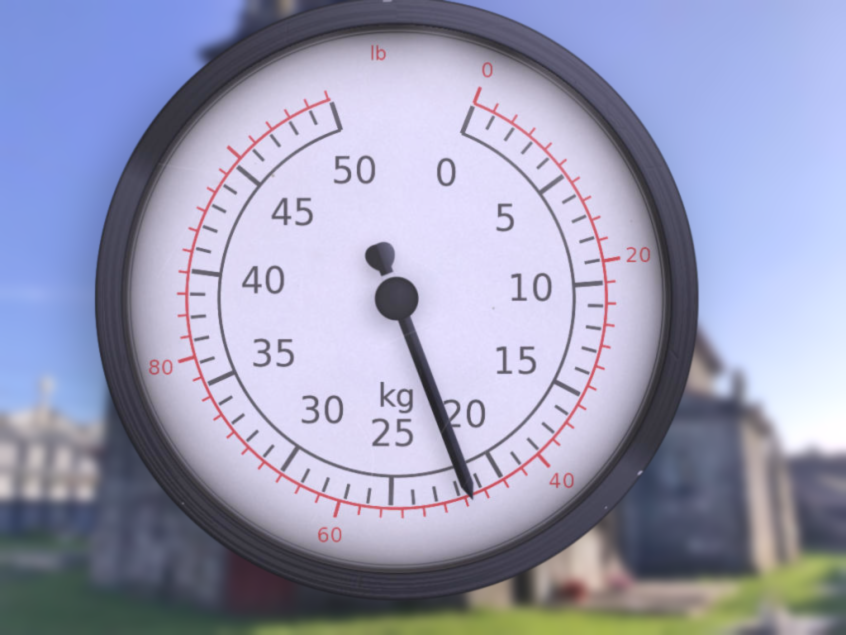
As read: value=21.5 unit=kg
